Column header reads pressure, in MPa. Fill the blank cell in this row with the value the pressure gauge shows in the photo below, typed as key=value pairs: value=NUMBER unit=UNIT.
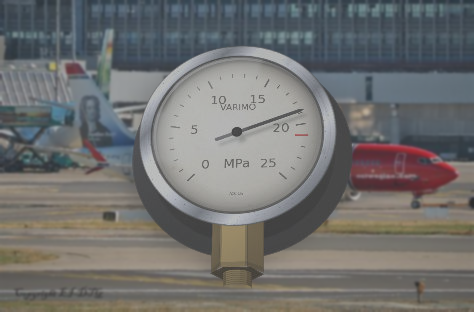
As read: value=19 unit=MPa
